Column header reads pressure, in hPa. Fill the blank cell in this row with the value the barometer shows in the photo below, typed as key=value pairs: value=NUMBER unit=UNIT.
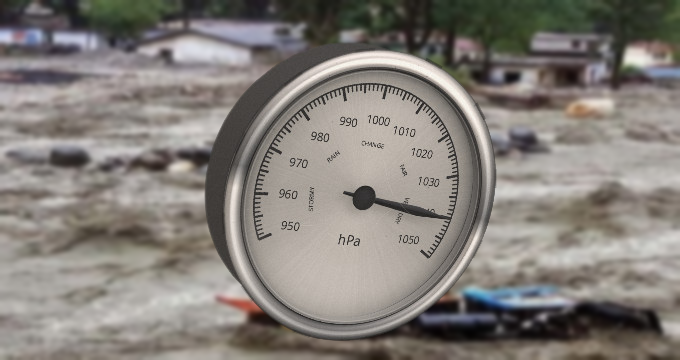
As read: value=1040 unit=hPa
